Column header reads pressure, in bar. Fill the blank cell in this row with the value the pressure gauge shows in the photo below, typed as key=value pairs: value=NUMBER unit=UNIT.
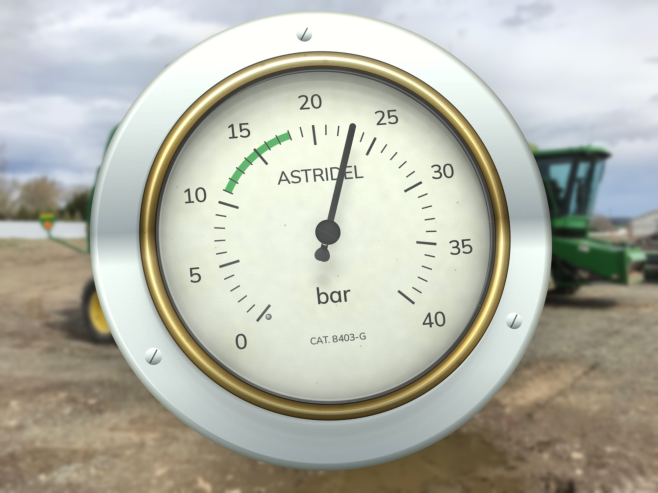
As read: value=23 unit=bar
